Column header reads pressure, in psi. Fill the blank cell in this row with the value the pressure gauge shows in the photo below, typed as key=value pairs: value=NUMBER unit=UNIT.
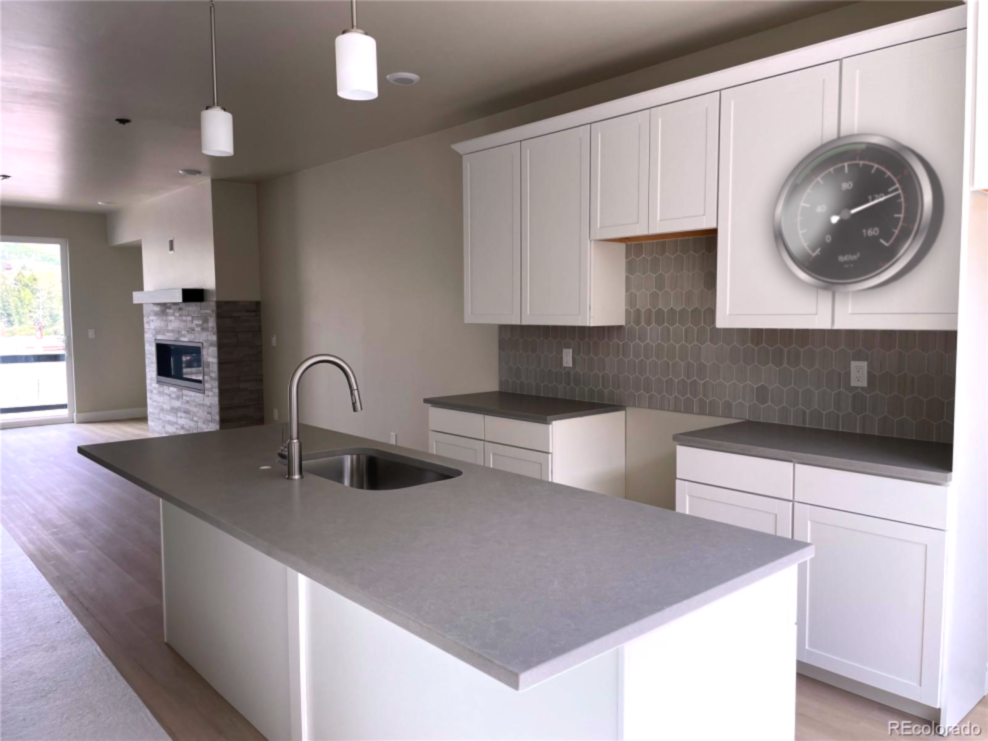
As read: value=125 unit=psi
